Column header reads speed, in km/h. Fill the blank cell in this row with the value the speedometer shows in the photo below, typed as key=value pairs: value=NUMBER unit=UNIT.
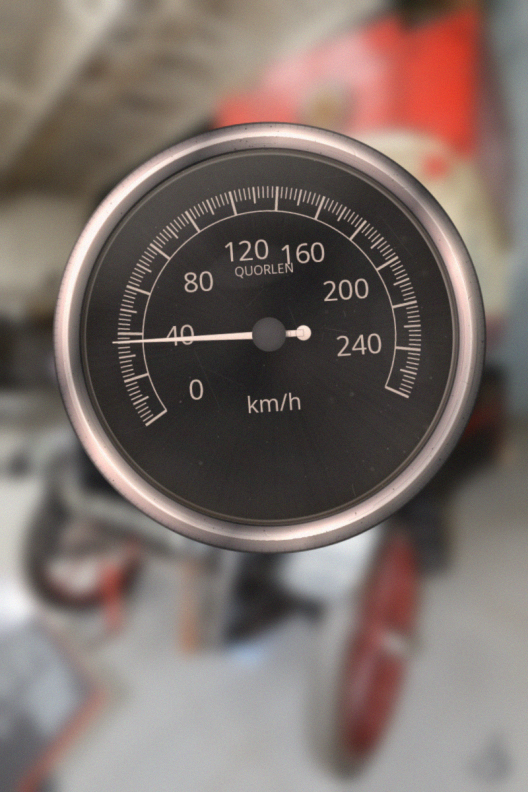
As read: value=36 unit=km/h
